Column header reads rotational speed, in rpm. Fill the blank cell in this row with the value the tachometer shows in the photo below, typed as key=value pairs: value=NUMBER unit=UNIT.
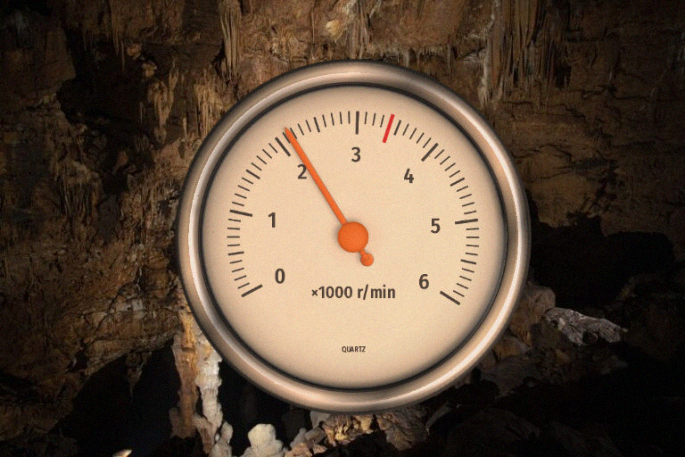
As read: value=2150 unit=rpm
